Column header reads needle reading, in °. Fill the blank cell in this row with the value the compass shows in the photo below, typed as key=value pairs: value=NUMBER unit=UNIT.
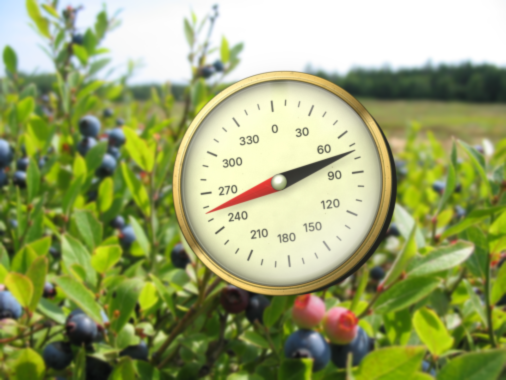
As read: value=255 unit=°
